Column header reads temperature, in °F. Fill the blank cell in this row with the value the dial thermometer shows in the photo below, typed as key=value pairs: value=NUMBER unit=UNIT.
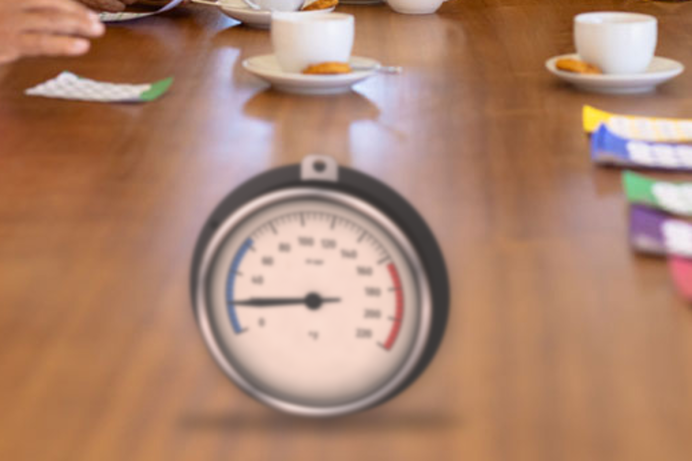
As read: value=20 unit=°F
